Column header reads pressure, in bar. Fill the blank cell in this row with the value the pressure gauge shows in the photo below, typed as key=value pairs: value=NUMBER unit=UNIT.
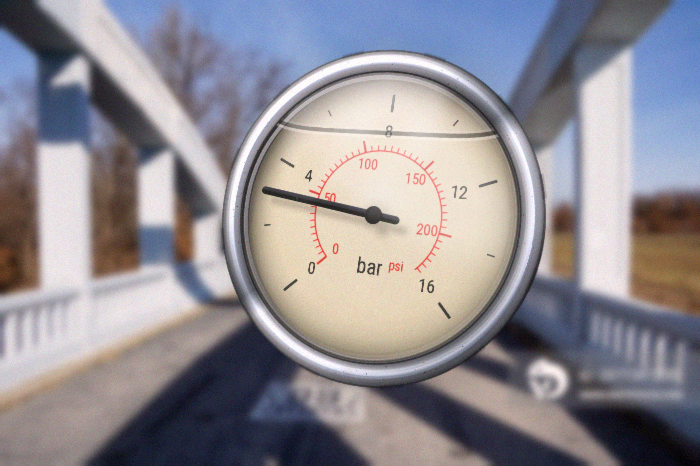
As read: value=3 unit=bar
